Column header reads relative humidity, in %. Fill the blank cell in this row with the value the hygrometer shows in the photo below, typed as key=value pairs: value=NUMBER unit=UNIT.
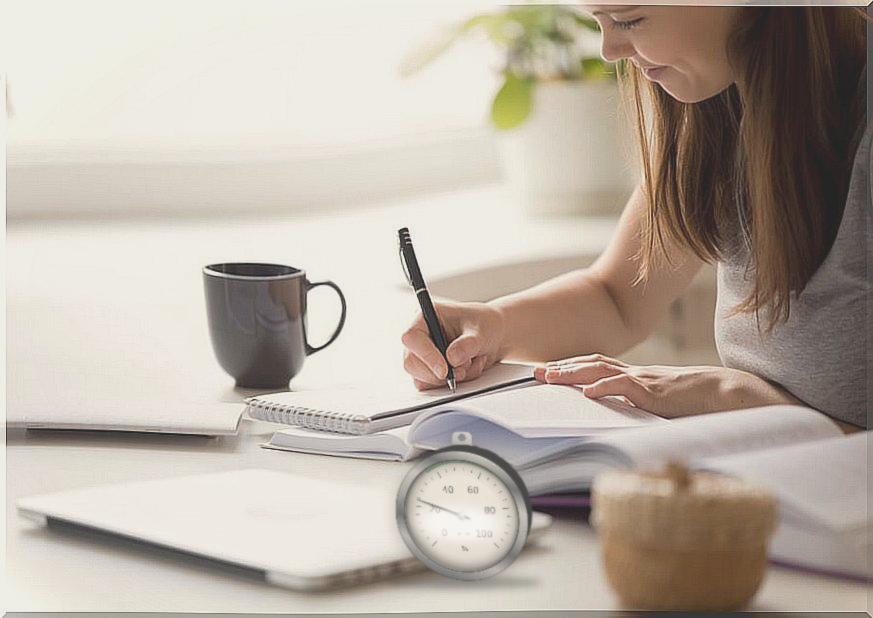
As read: value=24 unit=%
